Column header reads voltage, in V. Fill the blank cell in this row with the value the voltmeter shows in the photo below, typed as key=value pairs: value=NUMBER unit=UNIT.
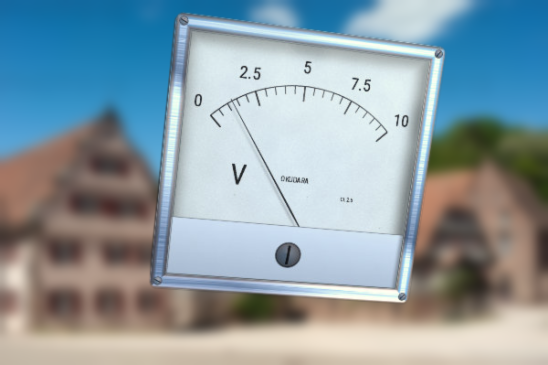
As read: value=1.25 unit=V
